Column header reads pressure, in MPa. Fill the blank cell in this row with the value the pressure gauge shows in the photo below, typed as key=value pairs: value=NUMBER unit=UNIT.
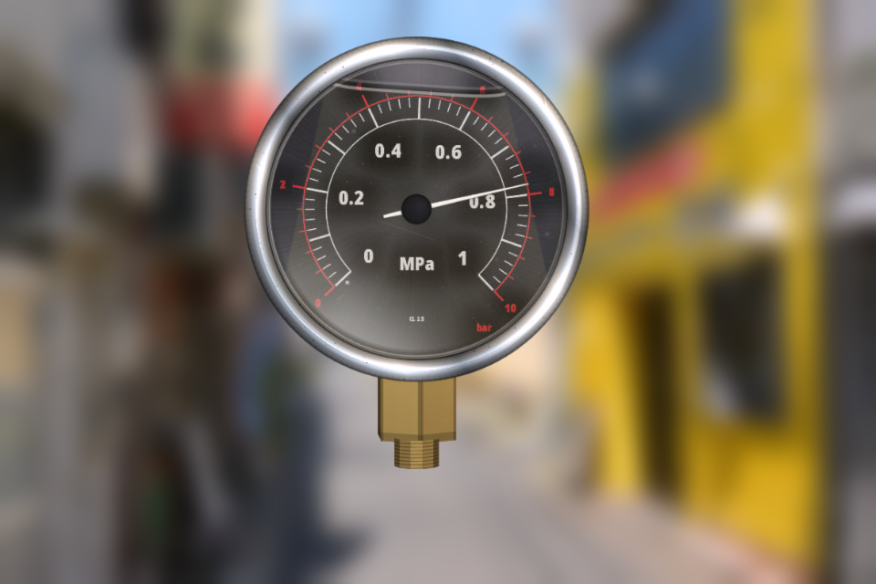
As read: value=0.78 unit=MPa
